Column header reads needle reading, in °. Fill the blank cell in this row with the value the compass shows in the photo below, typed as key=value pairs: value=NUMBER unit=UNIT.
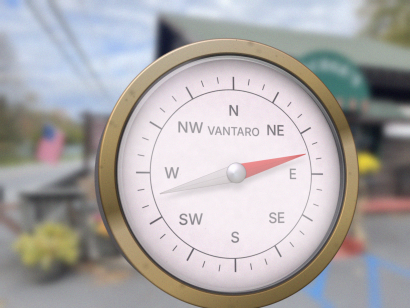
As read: value=75 unit=°
